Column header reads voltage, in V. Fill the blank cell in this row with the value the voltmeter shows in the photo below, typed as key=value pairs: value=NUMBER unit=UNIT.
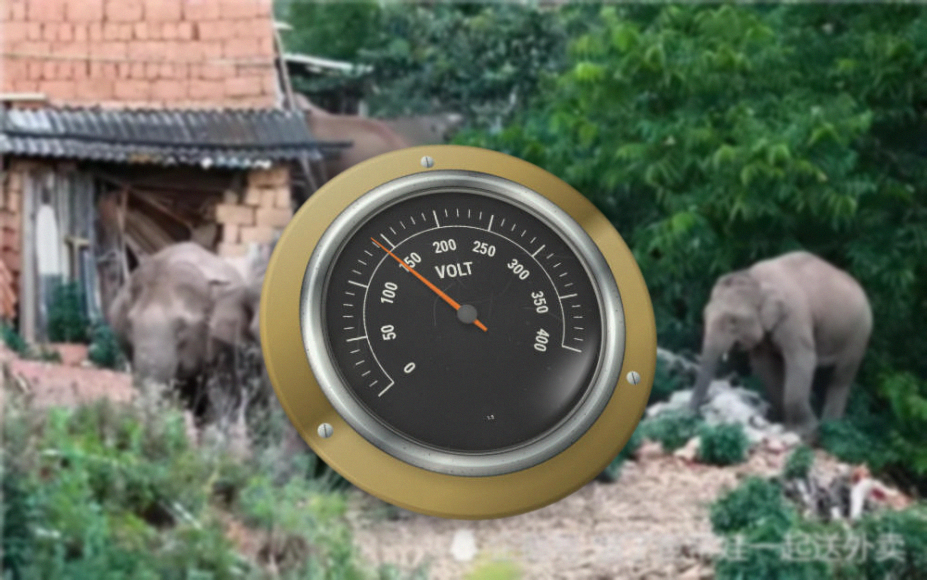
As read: value=140 unit=V
